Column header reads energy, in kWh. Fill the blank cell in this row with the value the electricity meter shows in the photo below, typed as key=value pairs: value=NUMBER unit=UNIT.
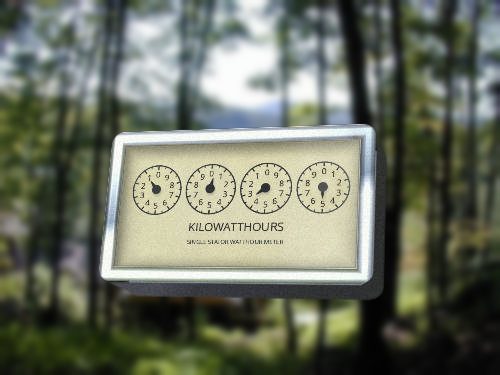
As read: value=1035 unit=kWh
